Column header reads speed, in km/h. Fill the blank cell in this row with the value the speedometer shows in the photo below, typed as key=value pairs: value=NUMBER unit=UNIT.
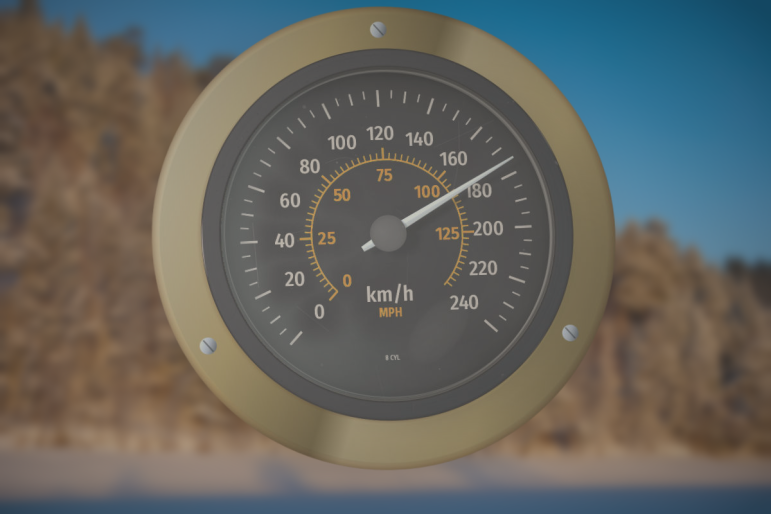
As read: value=175 unit=km/h
